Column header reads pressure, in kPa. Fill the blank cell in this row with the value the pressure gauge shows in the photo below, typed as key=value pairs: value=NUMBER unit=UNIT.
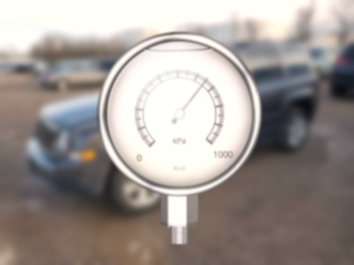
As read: value=650 unit=kPa
